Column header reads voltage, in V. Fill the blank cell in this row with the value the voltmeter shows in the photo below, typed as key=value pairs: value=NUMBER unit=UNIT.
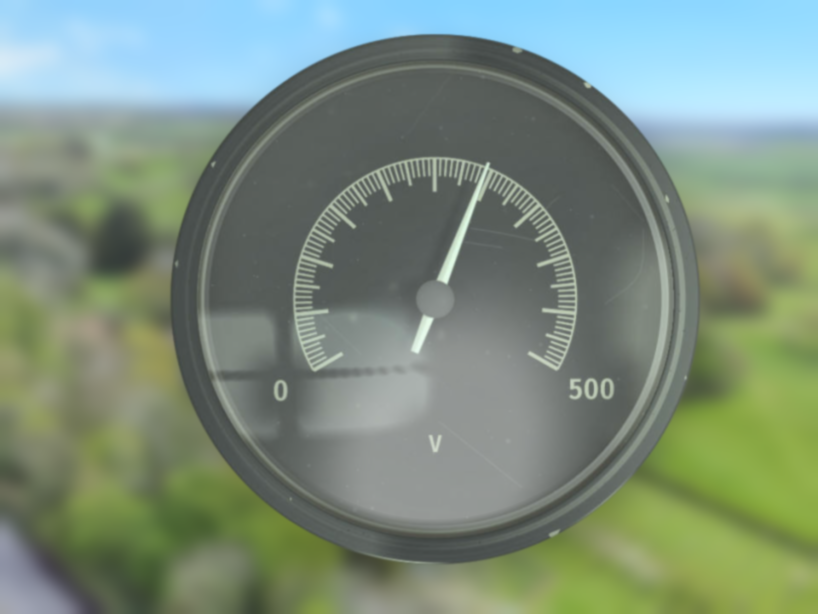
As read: value=295 unit=V
